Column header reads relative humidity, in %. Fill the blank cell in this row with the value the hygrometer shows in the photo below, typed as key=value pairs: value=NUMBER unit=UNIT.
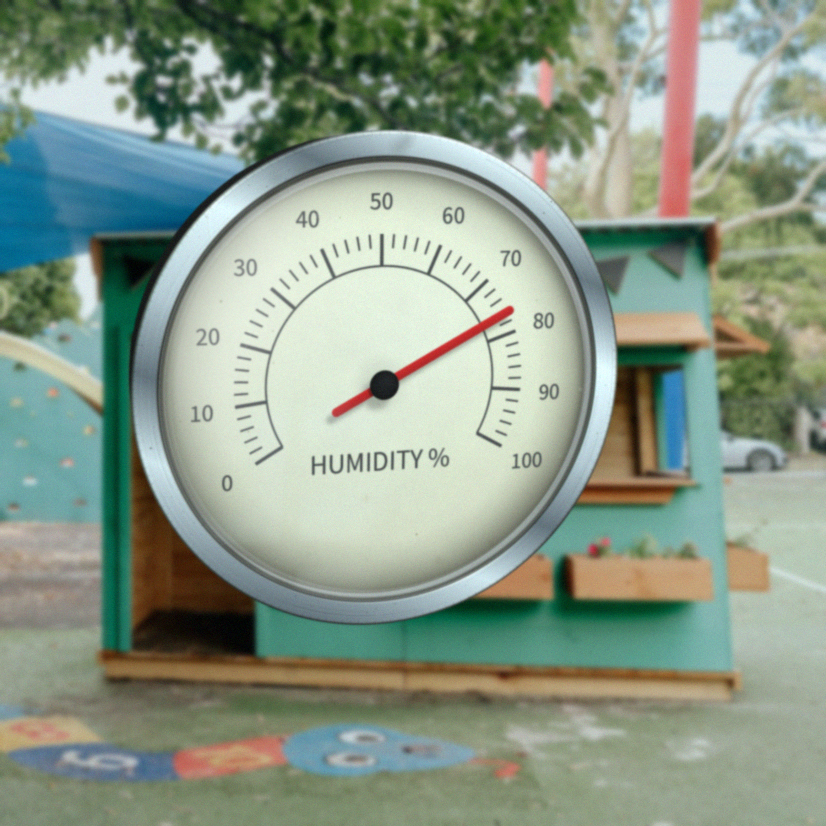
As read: value=76 unit=%
